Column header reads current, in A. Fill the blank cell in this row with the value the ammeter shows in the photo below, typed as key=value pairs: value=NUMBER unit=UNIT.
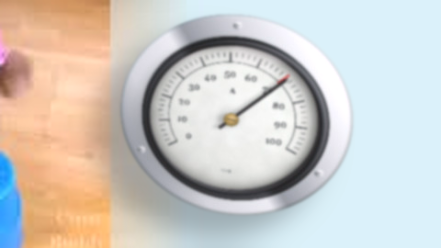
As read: value=70 unit=A
